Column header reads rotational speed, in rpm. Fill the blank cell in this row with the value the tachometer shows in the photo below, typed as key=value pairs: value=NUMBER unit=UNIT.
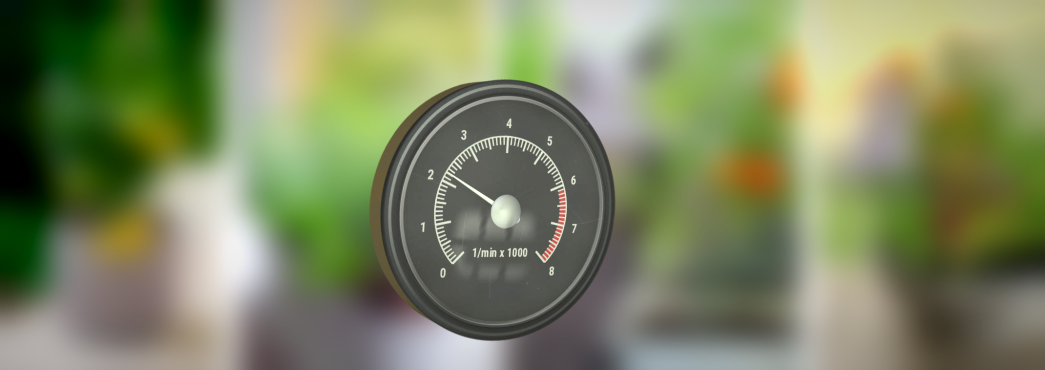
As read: value=2200 unit=rpm
